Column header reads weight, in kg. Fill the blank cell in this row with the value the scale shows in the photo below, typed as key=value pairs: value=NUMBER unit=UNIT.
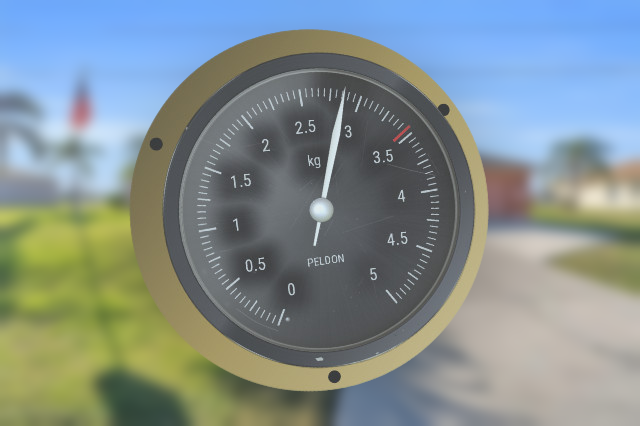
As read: value=2.85 unit=kg
